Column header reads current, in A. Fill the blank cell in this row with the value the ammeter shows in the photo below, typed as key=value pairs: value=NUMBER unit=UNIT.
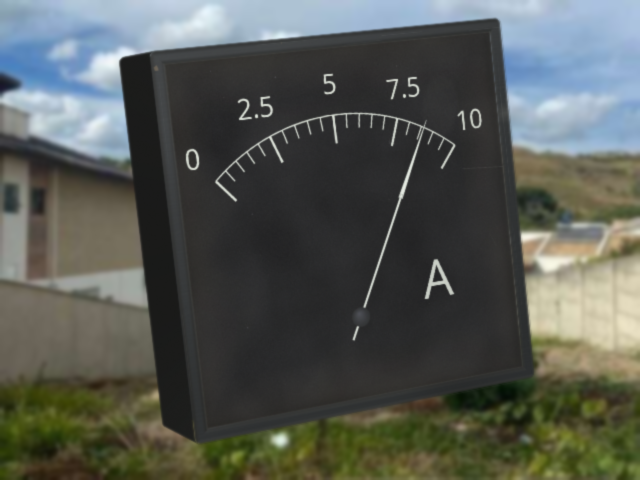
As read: value=8.5 unit=A
